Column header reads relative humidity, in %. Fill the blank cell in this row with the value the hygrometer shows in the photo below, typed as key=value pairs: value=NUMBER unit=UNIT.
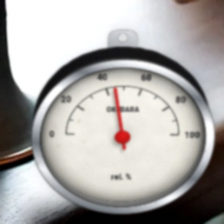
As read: value=45 unit=%
